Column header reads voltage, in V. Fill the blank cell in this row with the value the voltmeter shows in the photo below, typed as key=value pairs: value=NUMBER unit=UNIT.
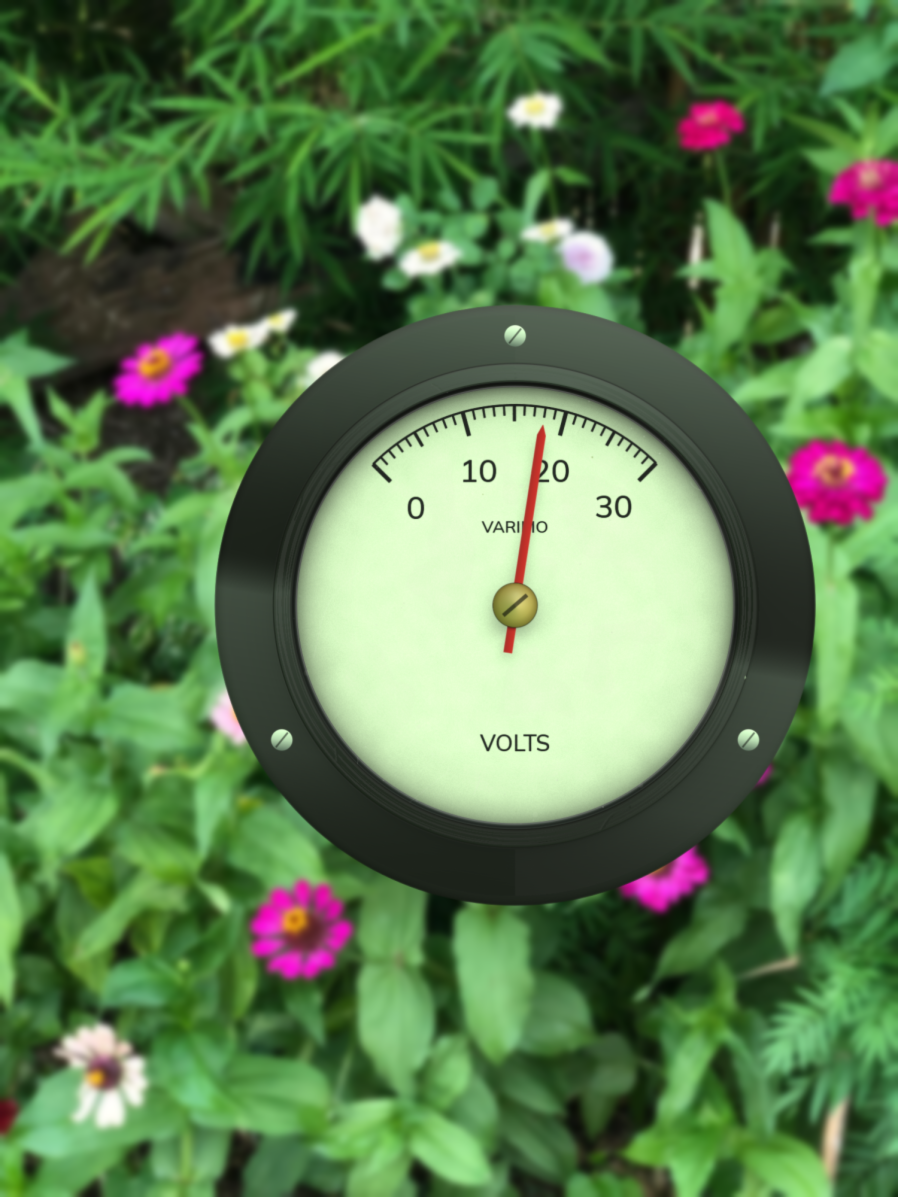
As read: value=18 unit=V
